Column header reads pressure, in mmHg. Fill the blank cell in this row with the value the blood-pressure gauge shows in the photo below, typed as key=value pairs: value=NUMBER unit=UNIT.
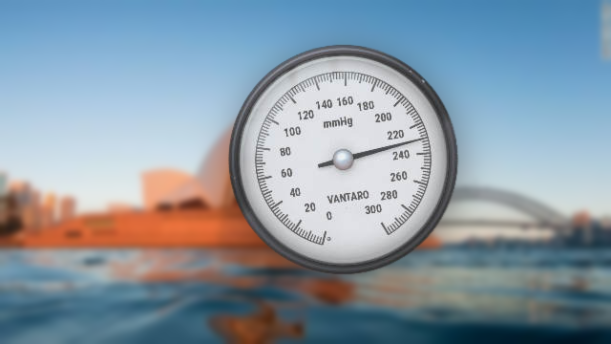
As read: value=230 unit=mmHg
